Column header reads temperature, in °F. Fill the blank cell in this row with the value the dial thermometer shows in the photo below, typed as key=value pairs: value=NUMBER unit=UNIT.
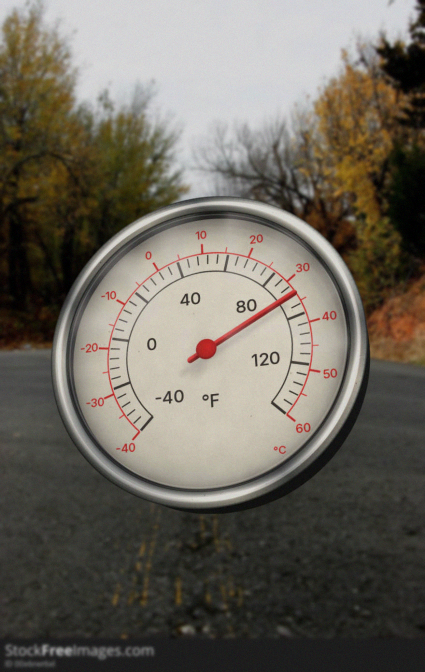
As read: value=92 unit=°F
